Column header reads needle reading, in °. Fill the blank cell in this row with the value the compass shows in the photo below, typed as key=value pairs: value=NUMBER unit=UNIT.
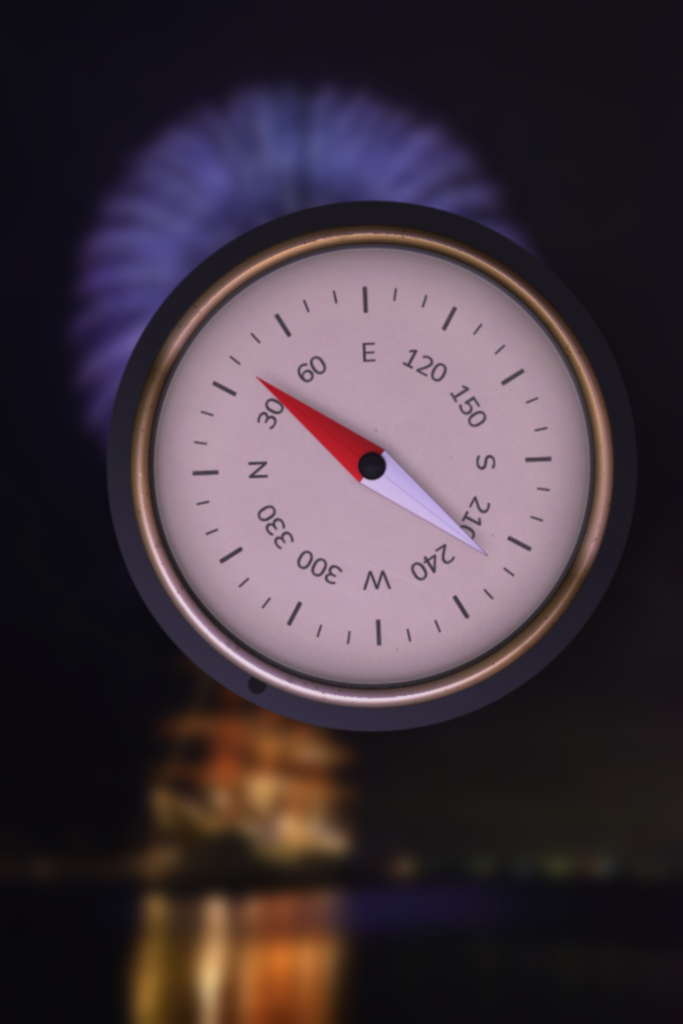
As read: value=40 unit=°
